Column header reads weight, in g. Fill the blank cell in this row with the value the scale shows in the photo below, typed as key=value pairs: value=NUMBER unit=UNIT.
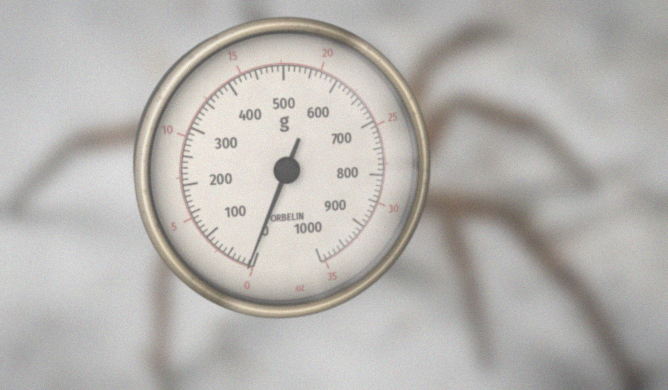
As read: value=10 unit=g
